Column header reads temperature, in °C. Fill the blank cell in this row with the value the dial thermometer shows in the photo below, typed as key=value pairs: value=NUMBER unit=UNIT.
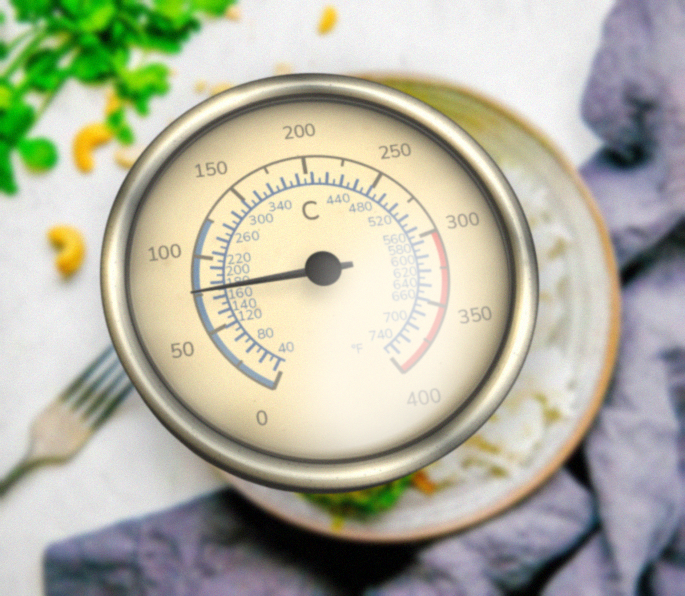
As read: value=75 unit=°C
